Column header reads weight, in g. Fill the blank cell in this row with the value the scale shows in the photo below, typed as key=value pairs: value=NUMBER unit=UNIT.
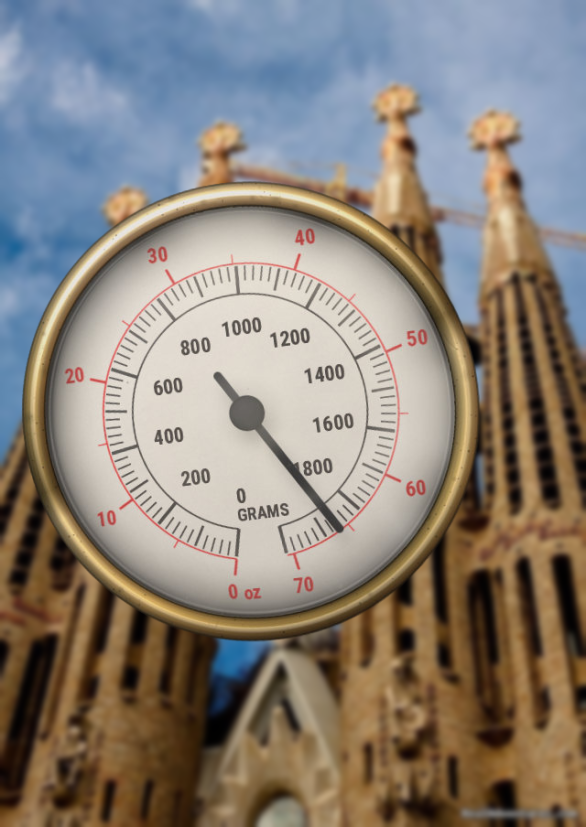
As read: value=1860 unit=g
